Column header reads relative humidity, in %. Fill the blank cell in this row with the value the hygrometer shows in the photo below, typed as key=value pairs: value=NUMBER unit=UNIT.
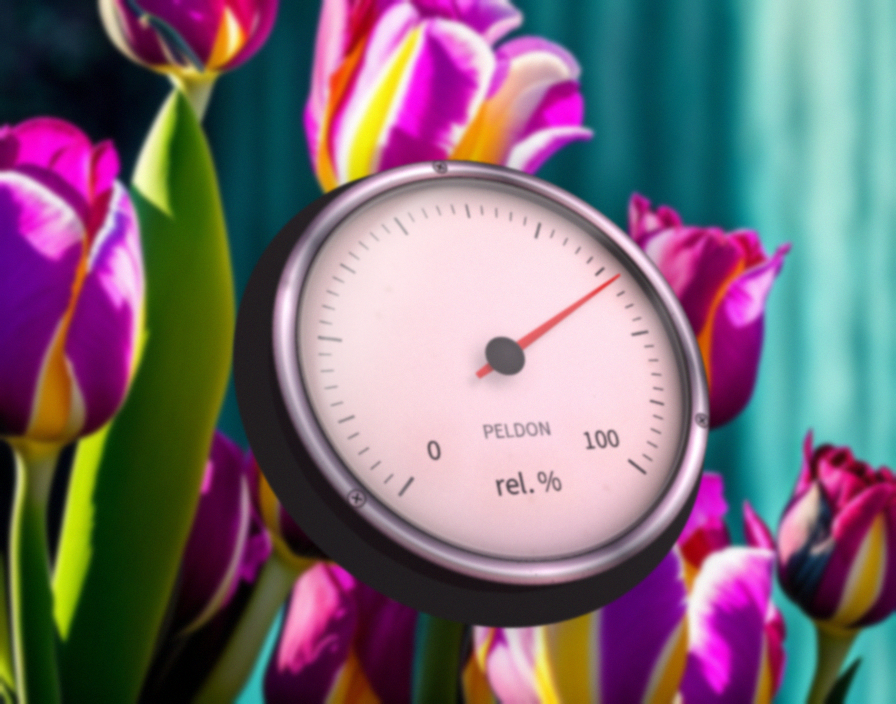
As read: value=72 unit=%
